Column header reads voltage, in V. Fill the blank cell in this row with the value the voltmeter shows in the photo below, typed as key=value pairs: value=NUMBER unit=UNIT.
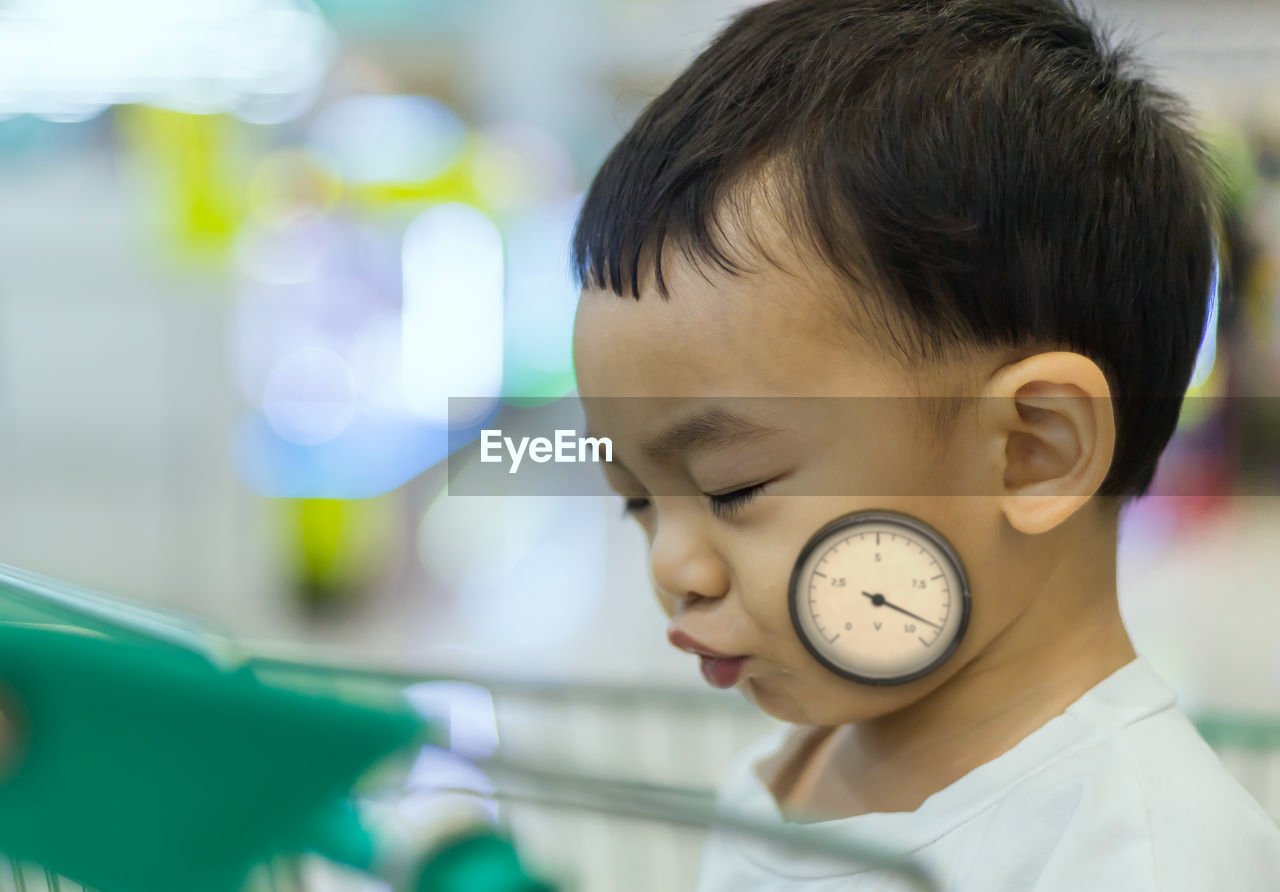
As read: value=9.25 unit=V
